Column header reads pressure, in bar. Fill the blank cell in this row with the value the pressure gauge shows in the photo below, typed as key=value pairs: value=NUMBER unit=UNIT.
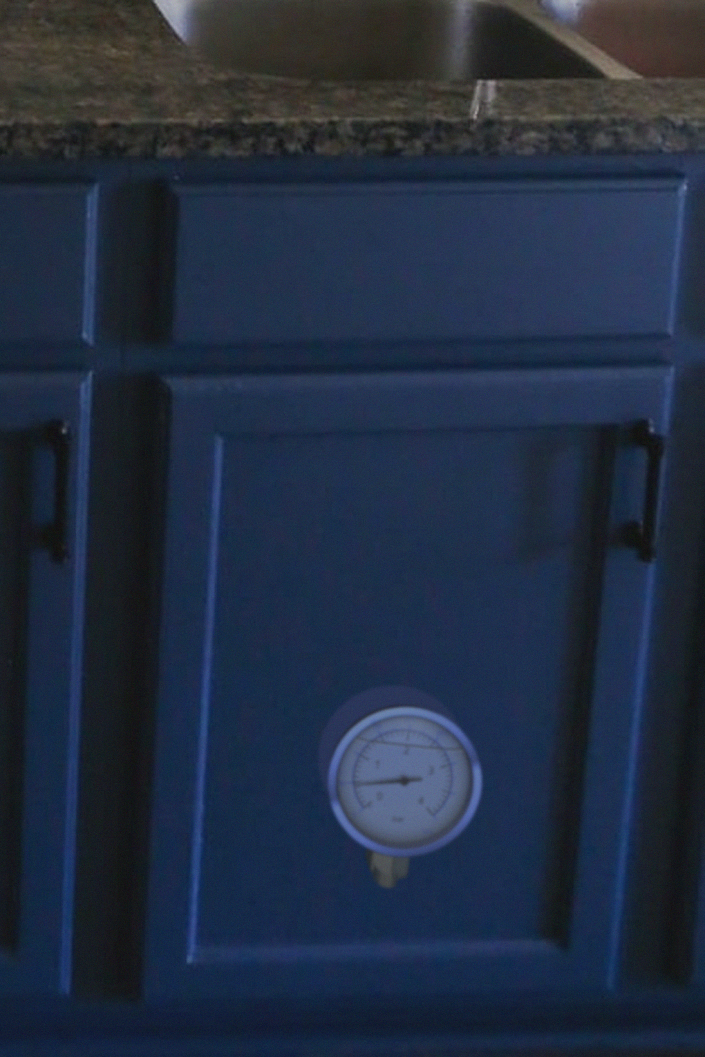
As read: value=0.5 unit=bar
